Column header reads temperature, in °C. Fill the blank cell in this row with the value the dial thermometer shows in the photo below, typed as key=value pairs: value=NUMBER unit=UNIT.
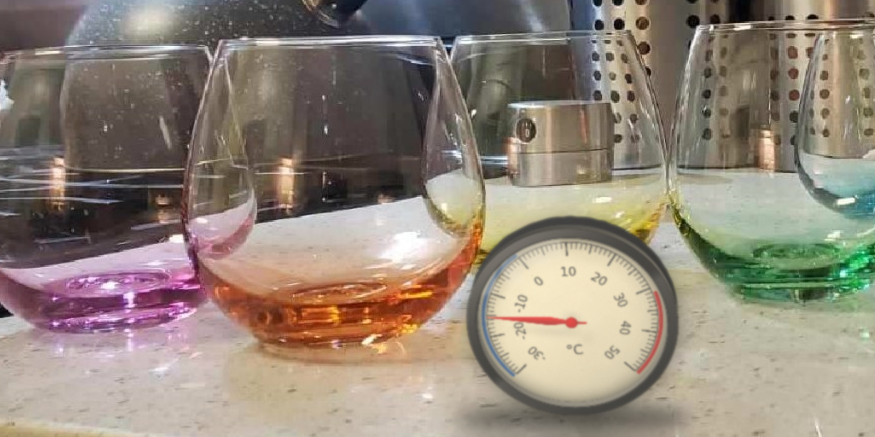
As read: value=-15 unit=°C
